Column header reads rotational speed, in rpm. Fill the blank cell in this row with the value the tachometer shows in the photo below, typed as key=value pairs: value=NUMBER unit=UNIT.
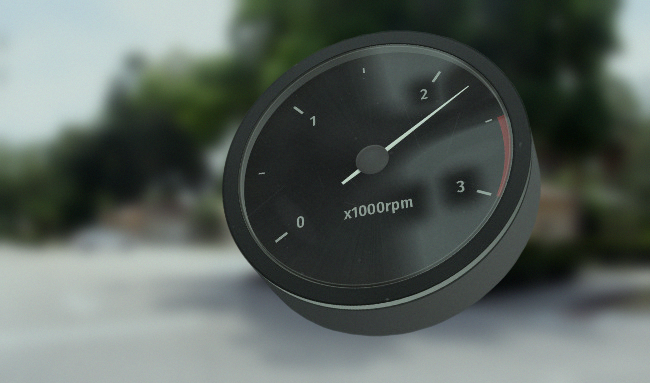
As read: value=2250 unit=rpm
